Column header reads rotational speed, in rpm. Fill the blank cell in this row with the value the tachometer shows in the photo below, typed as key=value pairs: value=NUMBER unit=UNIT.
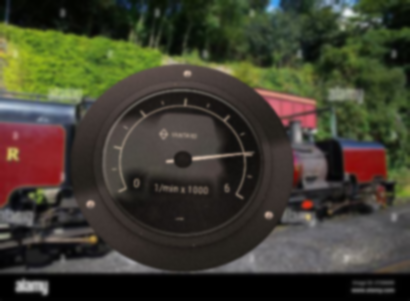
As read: value=5000 unit=rpm
